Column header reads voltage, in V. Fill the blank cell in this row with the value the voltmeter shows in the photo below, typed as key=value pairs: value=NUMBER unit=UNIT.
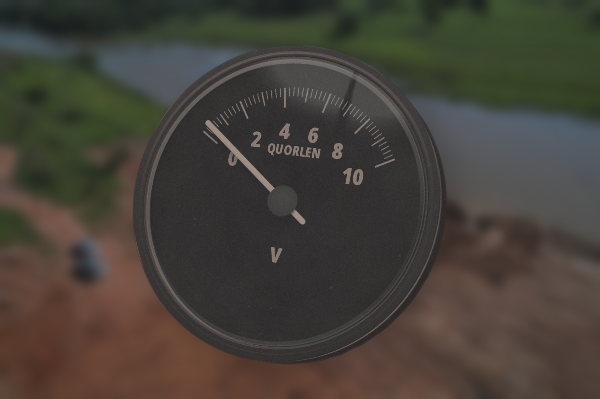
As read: value=0.4 unit=V
